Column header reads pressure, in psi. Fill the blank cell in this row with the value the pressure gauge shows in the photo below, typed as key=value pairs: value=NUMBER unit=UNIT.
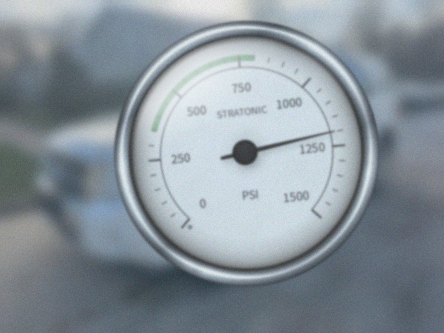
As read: value=1200 unit=psi
